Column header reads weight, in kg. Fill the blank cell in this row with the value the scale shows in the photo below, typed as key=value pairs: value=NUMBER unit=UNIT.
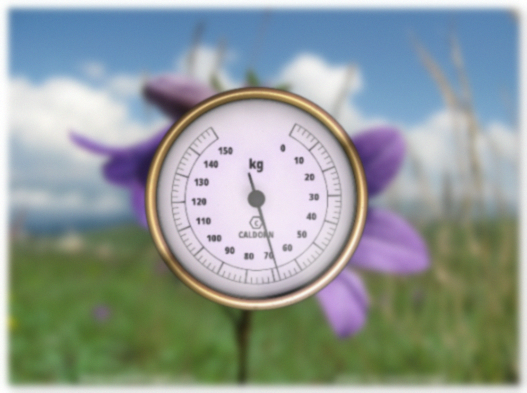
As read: value=68 unit=kg
